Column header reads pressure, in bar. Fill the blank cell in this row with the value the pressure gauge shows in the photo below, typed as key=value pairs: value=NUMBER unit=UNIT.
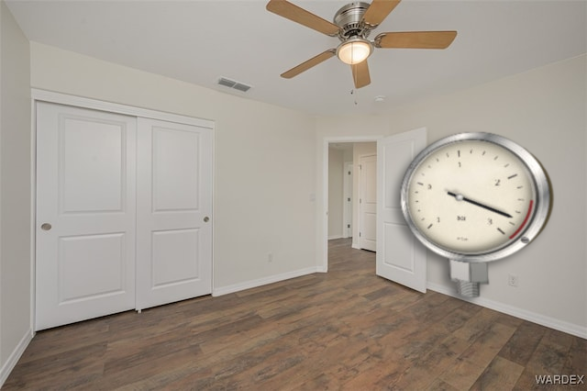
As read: value=2.7 unit=bar
